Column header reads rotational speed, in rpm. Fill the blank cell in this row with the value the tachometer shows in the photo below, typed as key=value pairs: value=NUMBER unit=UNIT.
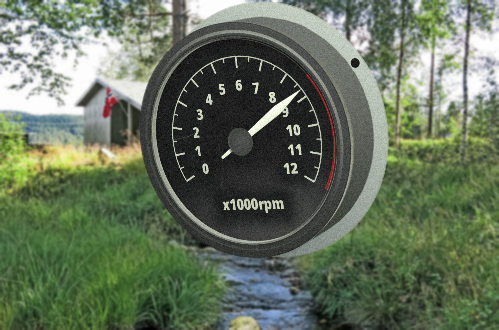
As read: value=8750 unit=rpm
